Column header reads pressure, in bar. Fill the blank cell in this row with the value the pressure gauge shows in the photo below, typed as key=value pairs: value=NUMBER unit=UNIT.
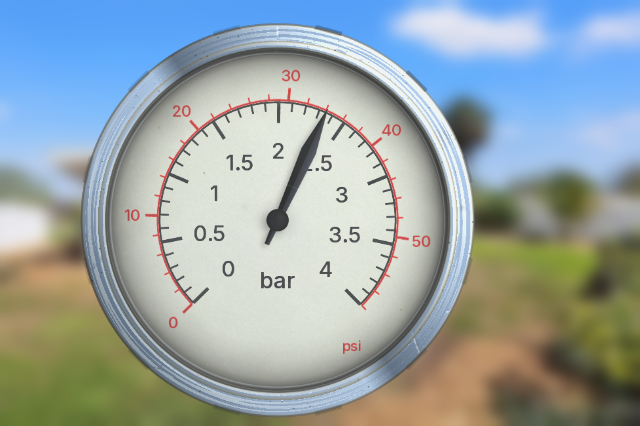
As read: value=2.35 unit=bar
